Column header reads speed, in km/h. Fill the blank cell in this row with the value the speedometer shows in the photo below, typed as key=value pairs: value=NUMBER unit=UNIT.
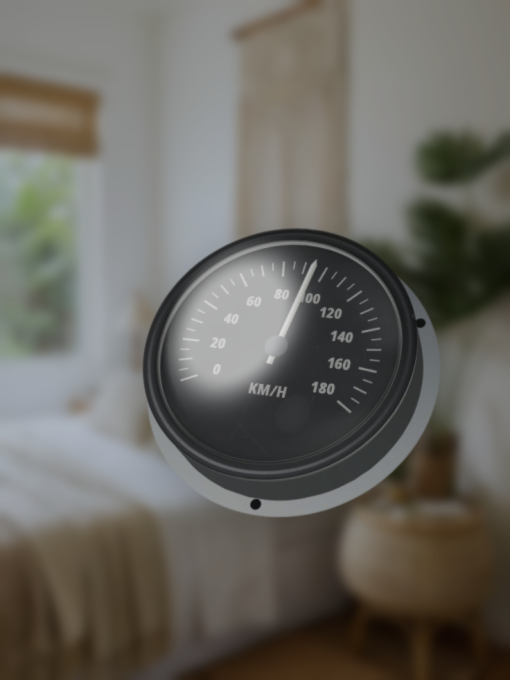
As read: value=95 unit=km/h
